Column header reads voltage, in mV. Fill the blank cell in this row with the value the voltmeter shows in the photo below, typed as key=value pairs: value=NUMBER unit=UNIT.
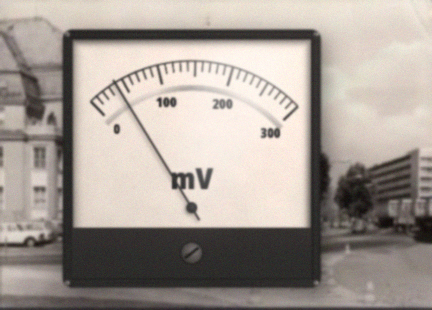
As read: value=40 unit=mV
